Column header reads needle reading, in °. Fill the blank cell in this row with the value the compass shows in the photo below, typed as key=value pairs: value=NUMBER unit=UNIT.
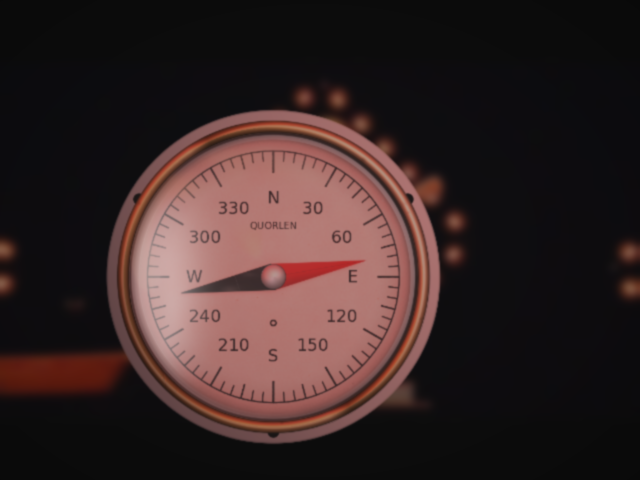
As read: value=80 unit=°
